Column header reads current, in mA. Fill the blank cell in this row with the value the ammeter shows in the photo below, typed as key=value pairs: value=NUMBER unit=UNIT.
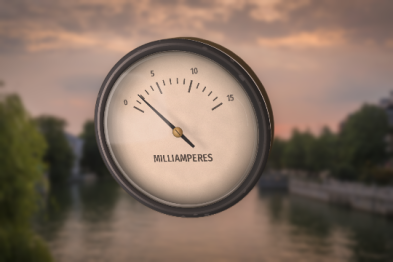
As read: value=2 unit=mA
